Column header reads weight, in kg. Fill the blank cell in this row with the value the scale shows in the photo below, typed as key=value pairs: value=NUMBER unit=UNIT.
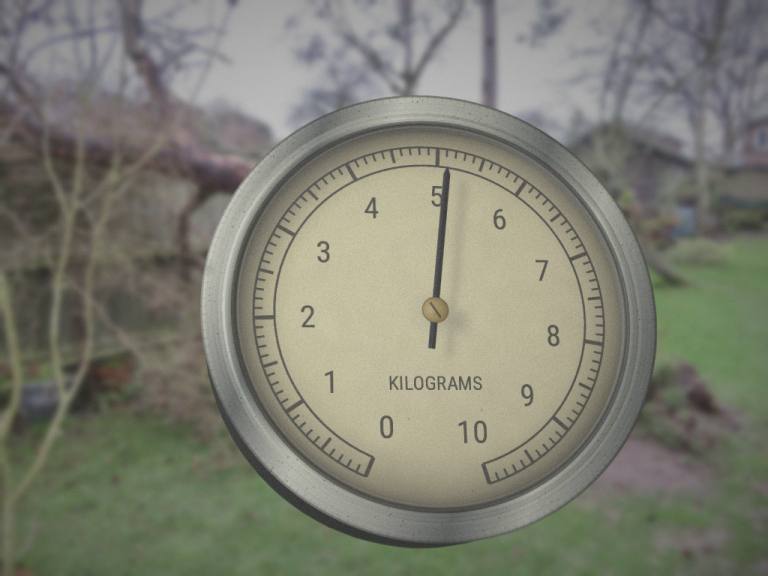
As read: value=5.1 unit=kg
